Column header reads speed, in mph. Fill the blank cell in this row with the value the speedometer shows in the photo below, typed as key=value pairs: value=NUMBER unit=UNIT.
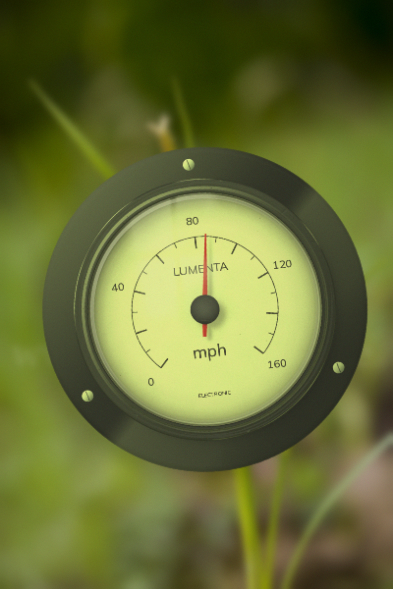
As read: value=85 unit=mph
